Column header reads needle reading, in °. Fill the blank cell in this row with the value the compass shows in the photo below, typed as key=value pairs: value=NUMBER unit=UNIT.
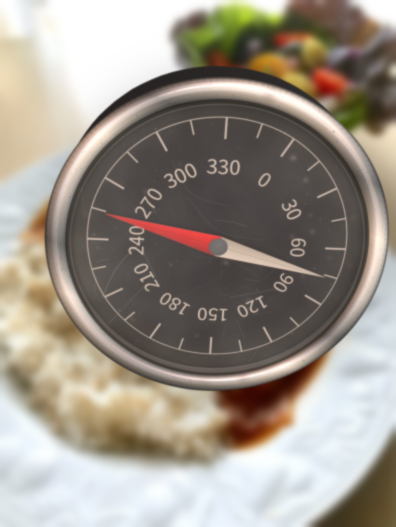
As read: value=255 unit=°
